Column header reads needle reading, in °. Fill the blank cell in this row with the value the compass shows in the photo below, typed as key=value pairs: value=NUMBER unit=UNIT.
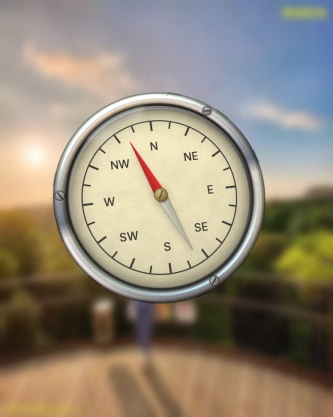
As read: value=337.5 unit=°
